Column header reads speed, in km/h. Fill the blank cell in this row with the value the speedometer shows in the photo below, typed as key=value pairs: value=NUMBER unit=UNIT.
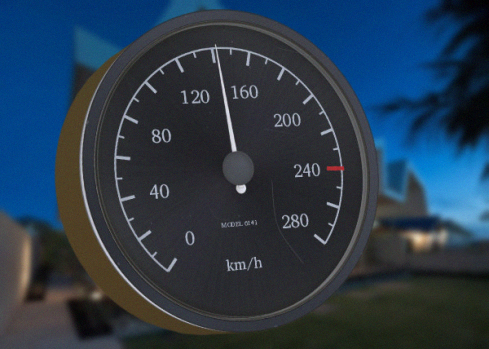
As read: value=140 unit=km/h
